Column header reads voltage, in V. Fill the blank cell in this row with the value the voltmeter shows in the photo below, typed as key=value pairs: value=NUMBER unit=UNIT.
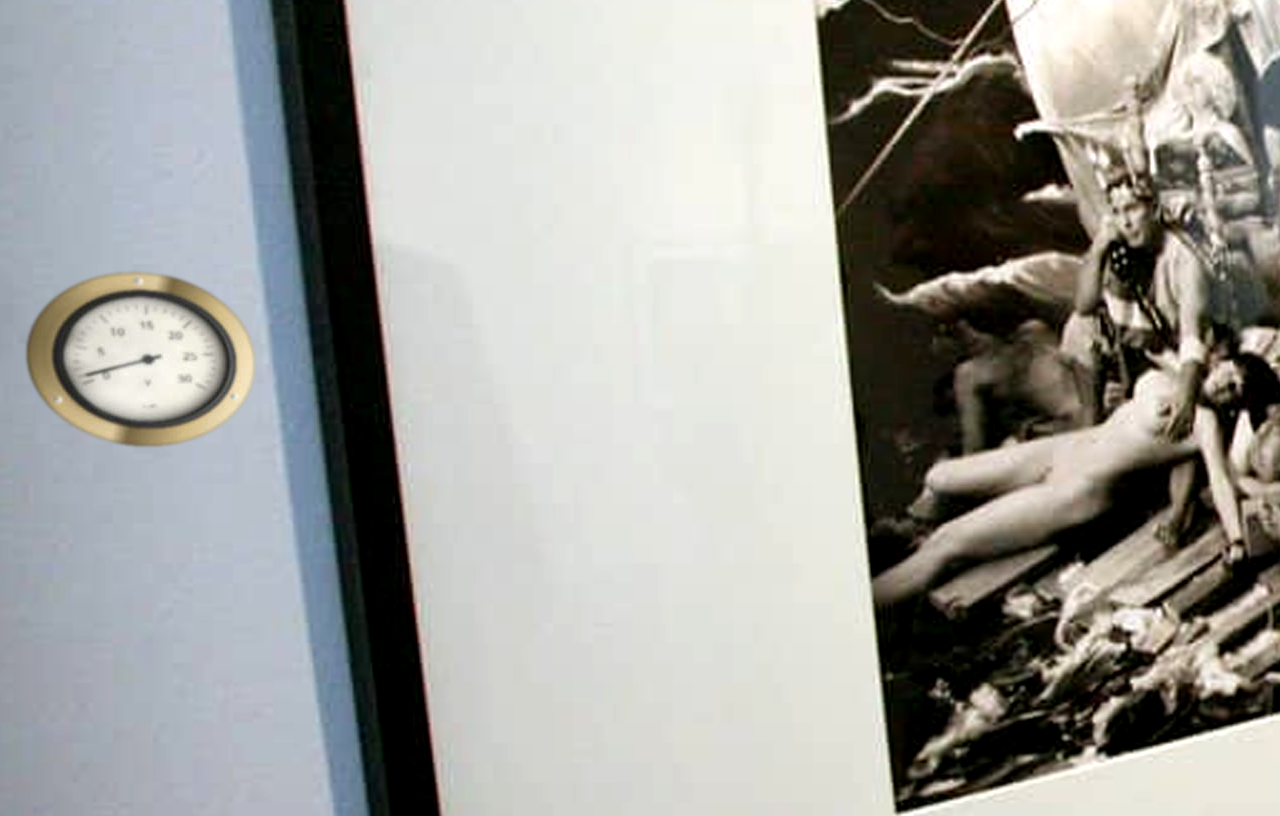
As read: value=1 unit=V
